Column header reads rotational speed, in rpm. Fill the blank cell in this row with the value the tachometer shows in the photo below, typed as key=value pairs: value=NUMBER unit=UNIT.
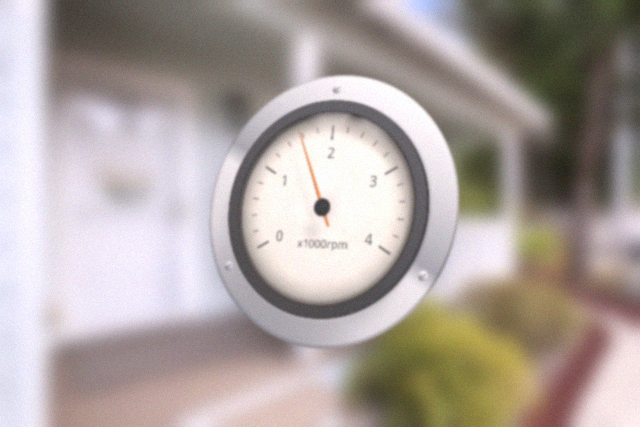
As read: value=1600 unit=rpm
